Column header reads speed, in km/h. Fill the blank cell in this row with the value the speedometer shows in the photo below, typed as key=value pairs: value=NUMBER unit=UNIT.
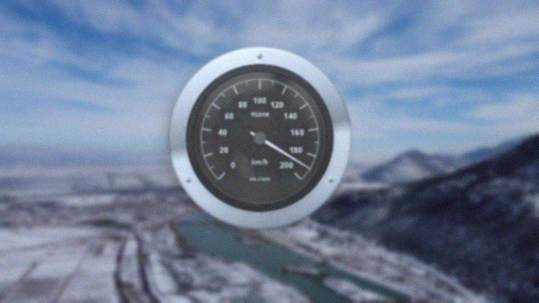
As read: value=190 unit=km/h
